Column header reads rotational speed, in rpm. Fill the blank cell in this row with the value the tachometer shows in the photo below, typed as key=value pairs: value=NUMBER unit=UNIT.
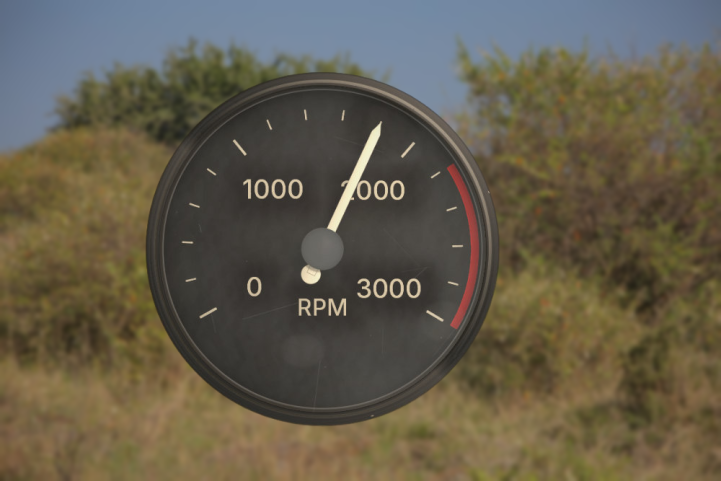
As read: value=1800 unit=rpm
